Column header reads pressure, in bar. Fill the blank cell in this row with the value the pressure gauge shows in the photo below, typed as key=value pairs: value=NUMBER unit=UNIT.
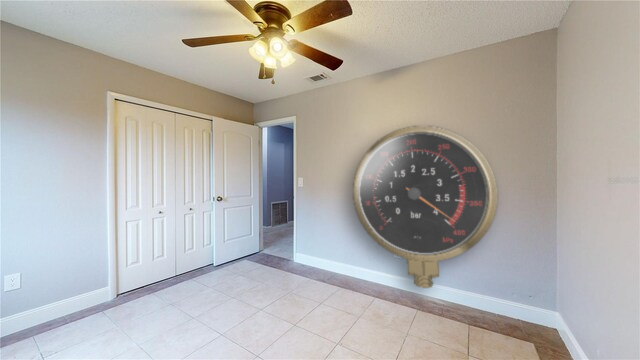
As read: value=3.9 unit=bar
